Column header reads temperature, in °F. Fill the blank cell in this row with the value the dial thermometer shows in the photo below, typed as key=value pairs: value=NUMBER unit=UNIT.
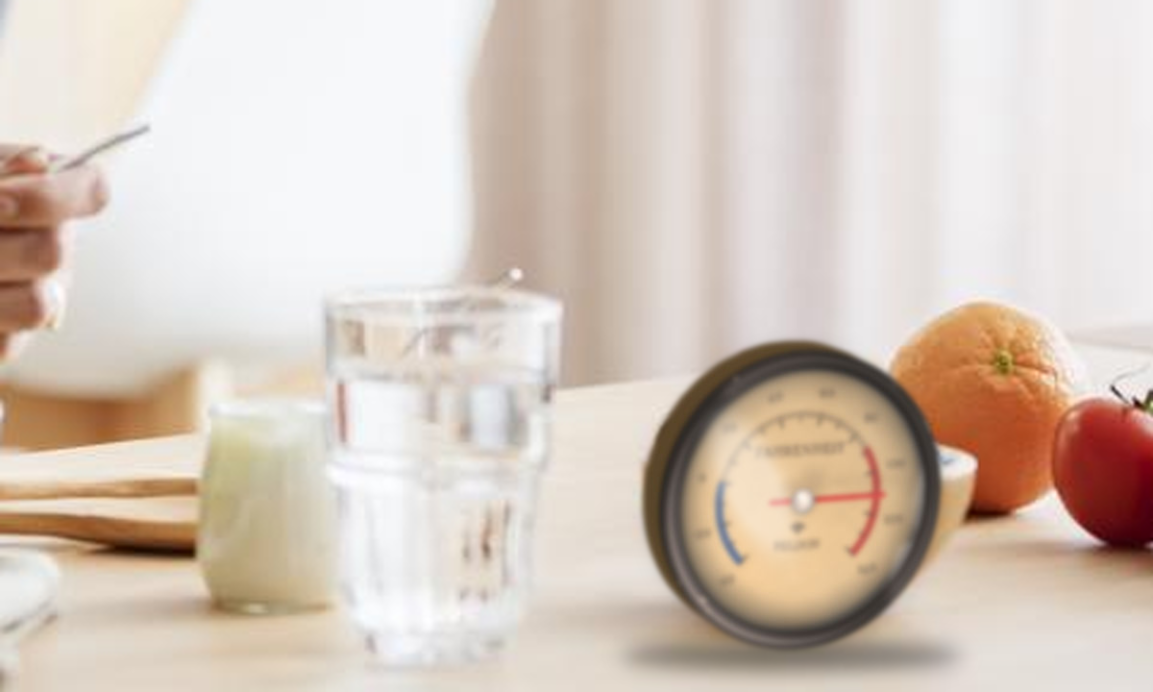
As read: value=110 unit=°F
